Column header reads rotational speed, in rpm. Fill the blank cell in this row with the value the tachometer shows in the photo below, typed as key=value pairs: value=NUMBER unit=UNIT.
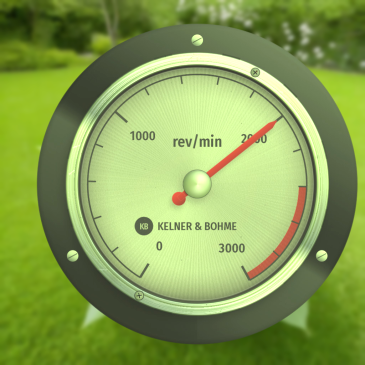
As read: value=2000 unit=rpm
